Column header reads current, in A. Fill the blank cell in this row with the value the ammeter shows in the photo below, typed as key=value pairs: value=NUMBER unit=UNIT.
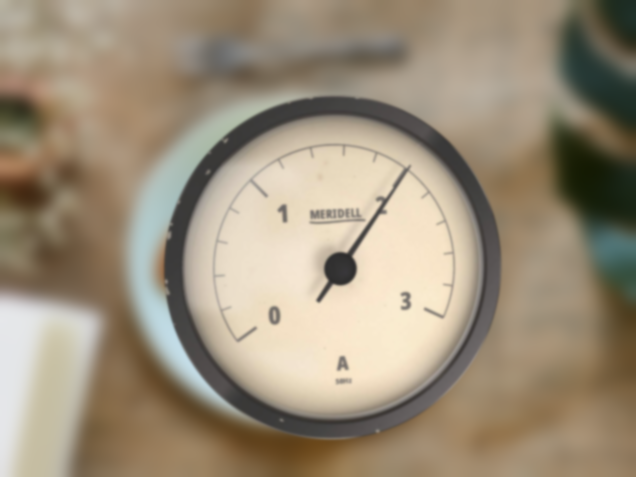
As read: value=2 unit=A
